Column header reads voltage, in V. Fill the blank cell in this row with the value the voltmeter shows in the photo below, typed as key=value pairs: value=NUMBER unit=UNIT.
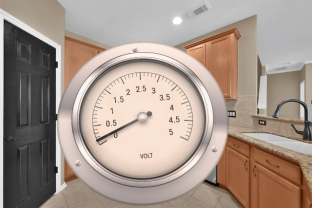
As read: value=0.1 unit=V
